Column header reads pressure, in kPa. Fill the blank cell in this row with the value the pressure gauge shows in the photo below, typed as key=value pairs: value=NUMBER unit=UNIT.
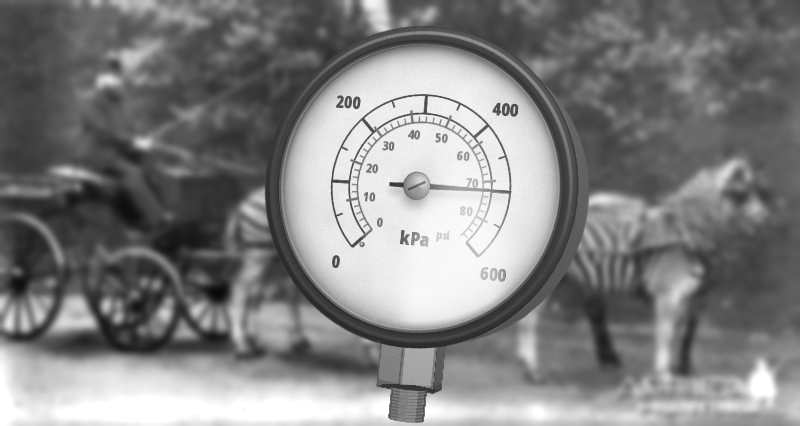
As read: value=500 unit=kPa
